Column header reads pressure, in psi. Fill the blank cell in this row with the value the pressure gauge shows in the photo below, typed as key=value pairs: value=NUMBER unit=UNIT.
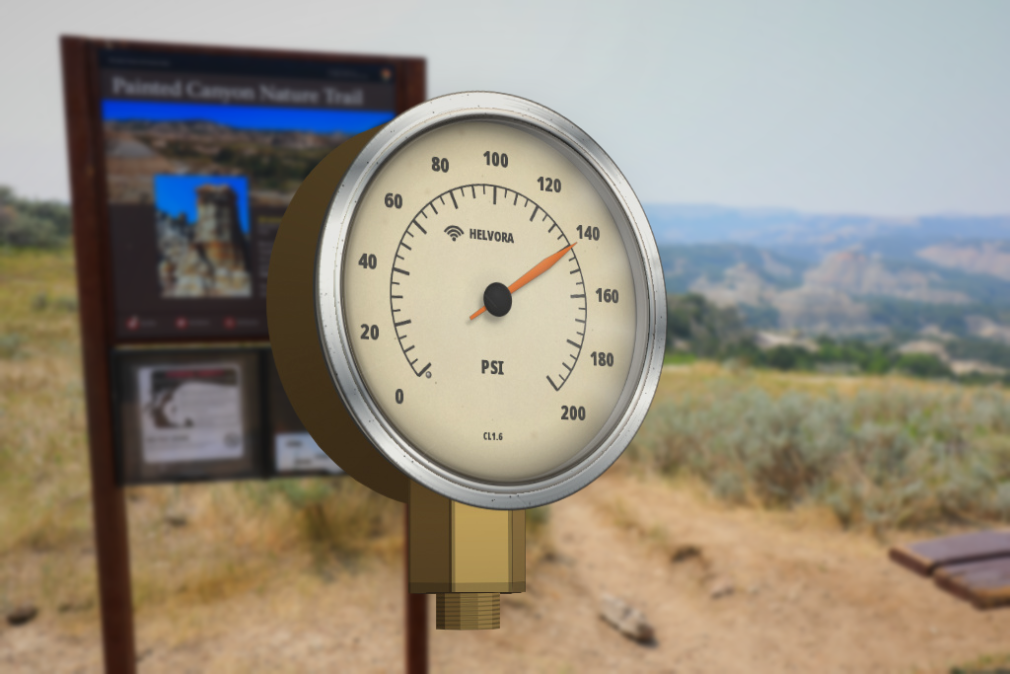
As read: value=140 unit=psi
